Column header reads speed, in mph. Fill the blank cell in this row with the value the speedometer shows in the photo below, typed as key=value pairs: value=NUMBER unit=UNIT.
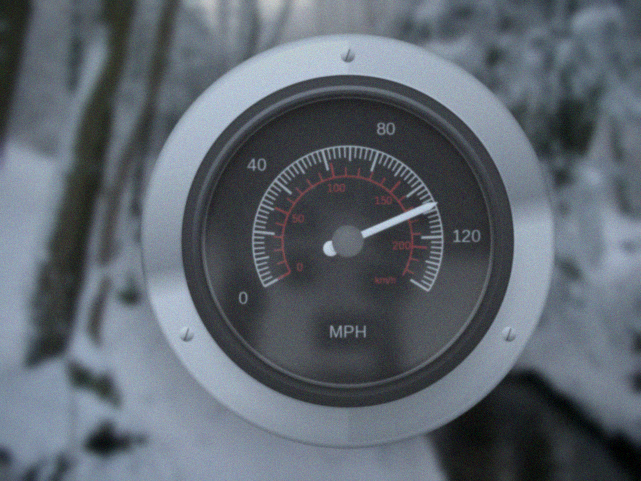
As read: value=108 unit=mph
